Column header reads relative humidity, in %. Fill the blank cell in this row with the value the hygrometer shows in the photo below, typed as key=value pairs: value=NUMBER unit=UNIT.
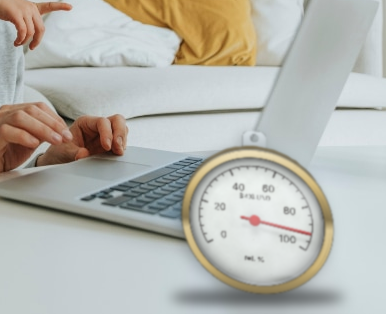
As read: value=92 unit=%
